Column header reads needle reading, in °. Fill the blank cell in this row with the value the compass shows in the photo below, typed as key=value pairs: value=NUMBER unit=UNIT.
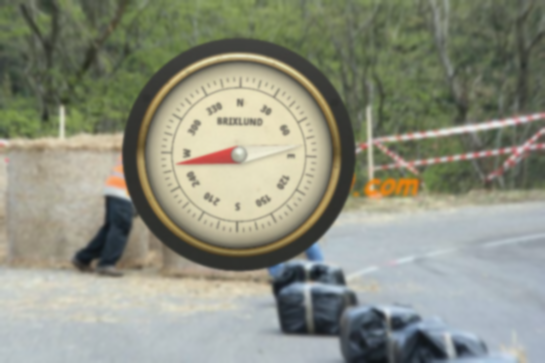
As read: value=260 unit=°
